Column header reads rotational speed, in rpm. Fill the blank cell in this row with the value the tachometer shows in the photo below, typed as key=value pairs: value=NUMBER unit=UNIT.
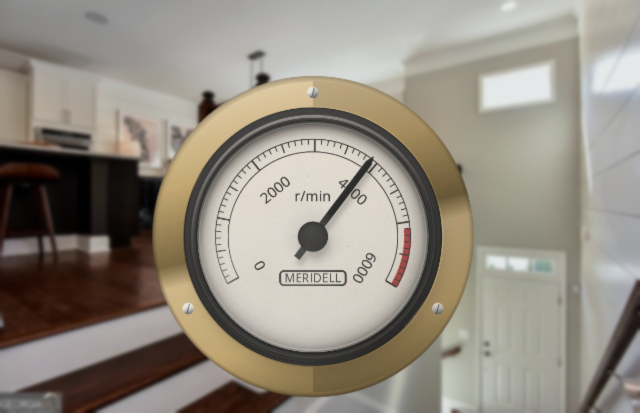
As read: value=3900 unit=rpm
